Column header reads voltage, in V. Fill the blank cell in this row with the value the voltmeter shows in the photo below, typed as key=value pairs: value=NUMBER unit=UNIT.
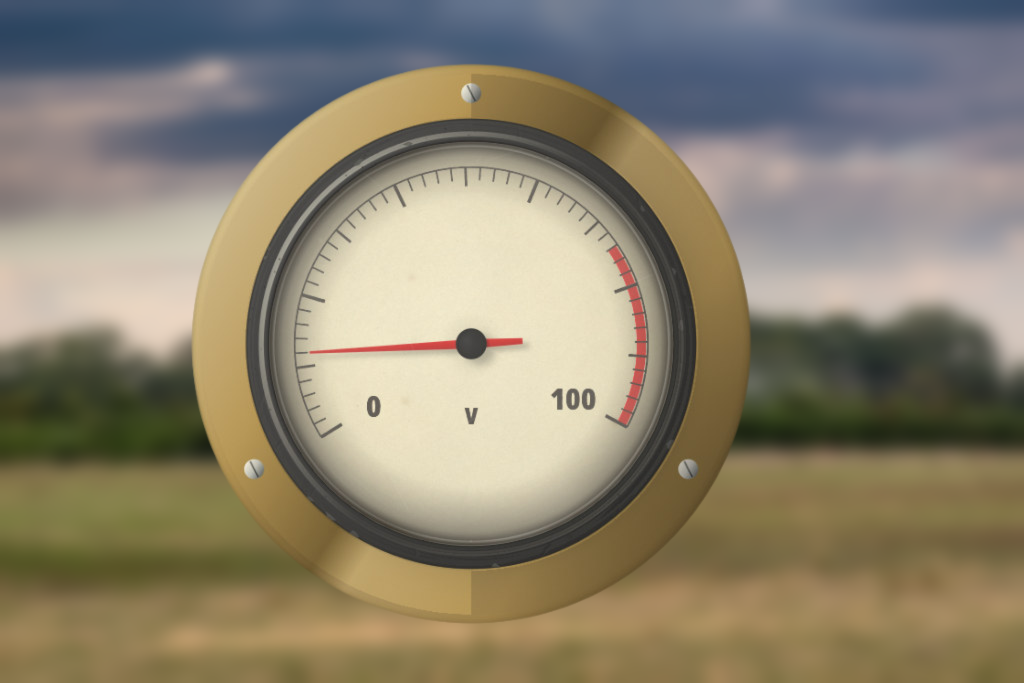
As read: value=12 unit=V
